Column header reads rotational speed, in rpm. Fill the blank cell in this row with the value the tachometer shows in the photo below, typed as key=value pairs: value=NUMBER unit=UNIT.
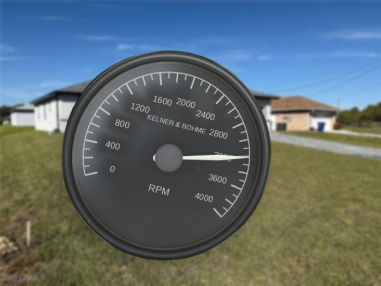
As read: value=3200 unit=rpm
